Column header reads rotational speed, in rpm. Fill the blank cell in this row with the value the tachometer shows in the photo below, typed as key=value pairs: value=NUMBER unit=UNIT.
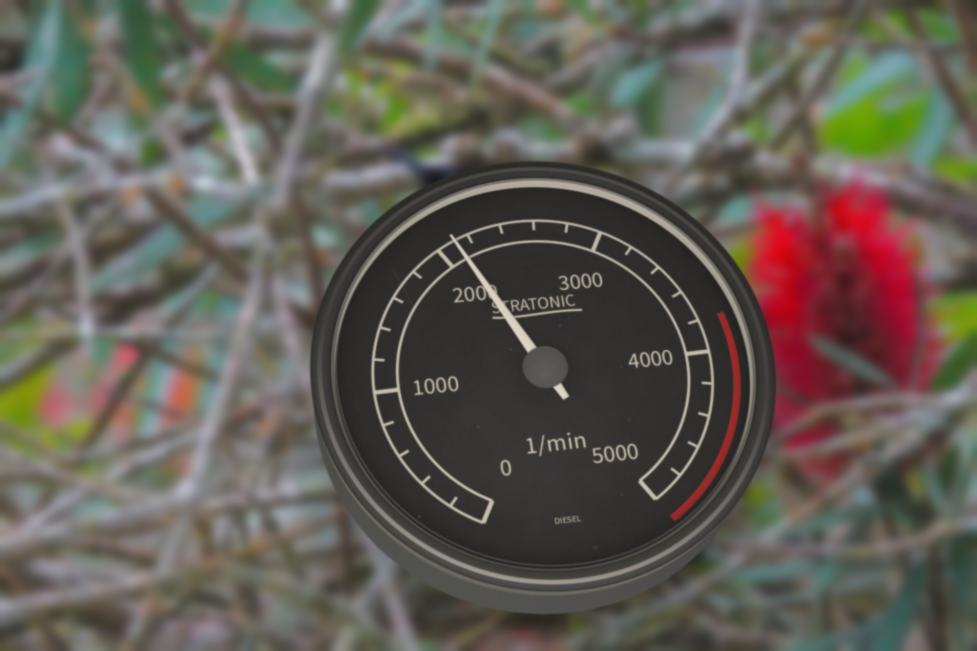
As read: value=2100 unit=rpm
